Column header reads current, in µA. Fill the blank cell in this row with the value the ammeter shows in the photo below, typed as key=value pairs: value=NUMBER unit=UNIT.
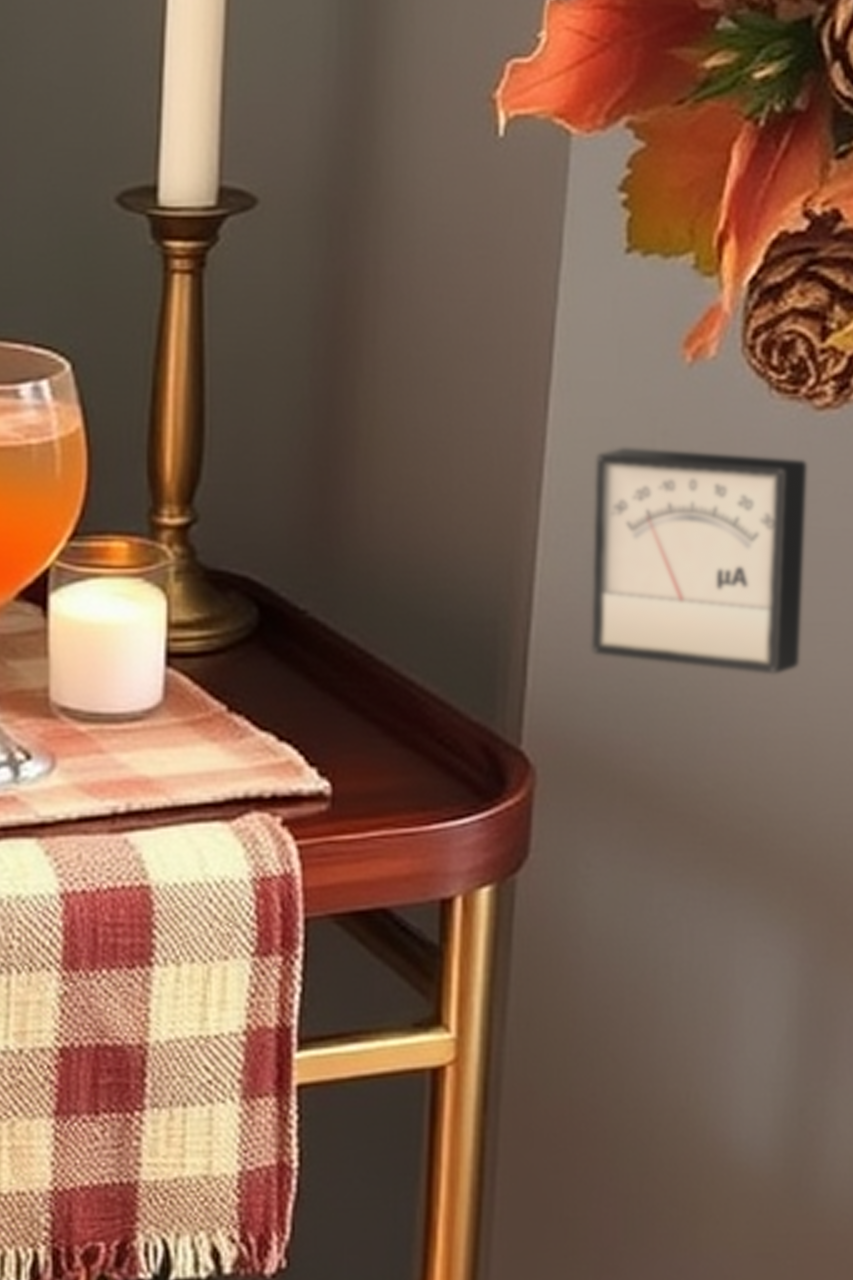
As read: value=-20 unit=µA
